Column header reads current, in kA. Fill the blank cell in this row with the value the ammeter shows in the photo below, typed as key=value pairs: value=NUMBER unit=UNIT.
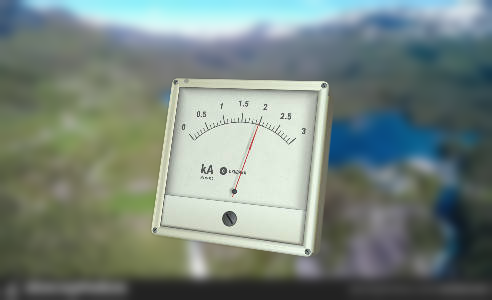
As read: value=2 unit=kA
